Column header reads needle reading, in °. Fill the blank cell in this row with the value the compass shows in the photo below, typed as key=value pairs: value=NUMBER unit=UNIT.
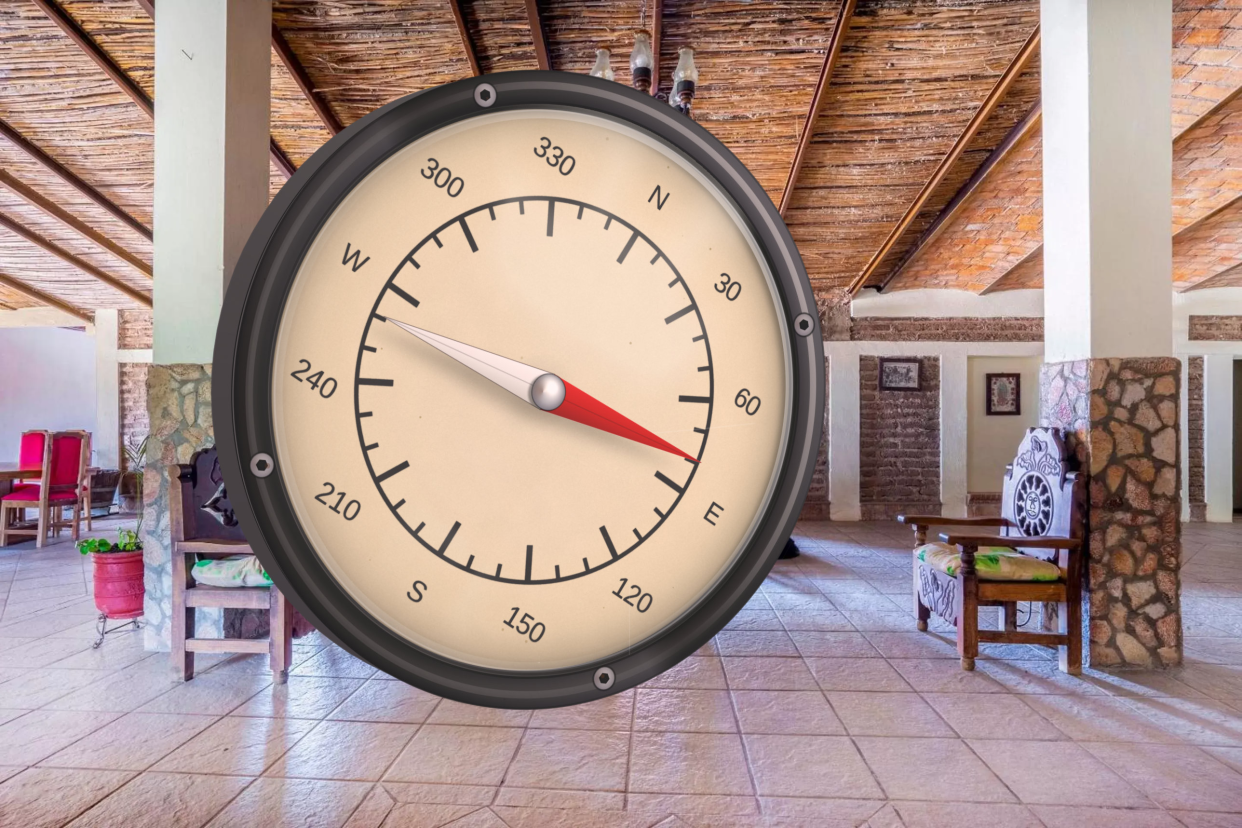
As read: value=80 unit=°
